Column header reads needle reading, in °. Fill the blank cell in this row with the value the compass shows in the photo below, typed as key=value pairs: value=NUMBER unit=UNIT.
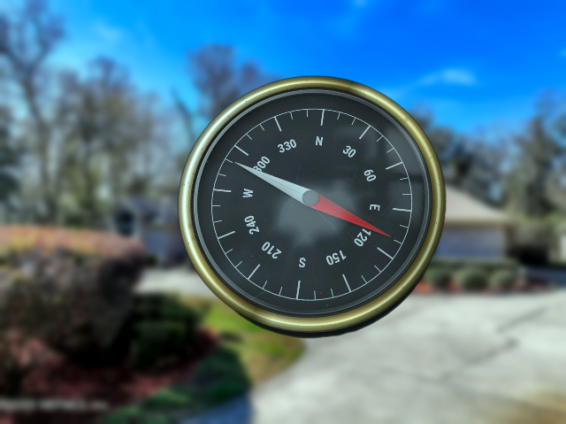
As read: value=110 unit=°
